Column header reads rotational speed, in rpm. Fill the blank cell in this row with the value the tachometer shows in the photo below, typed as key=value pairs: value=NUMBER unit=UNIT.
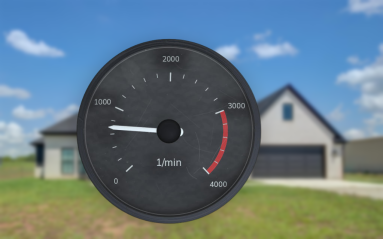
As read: value=700 unit=rpm
